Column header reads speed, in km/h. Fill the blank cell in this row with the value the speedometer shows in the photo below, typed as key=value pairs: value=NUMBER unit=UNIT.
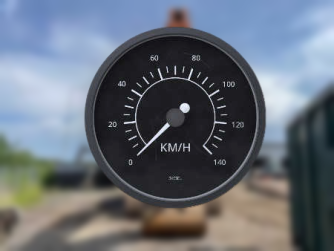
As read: value=0 unit=km/h
